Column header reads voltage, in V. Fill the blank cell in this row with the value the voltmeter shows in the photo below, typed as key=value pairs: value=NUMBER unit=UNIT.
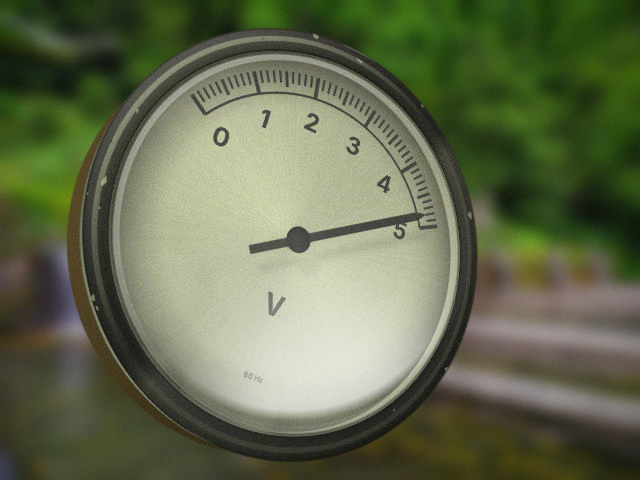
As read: value=4.8 unit=V
